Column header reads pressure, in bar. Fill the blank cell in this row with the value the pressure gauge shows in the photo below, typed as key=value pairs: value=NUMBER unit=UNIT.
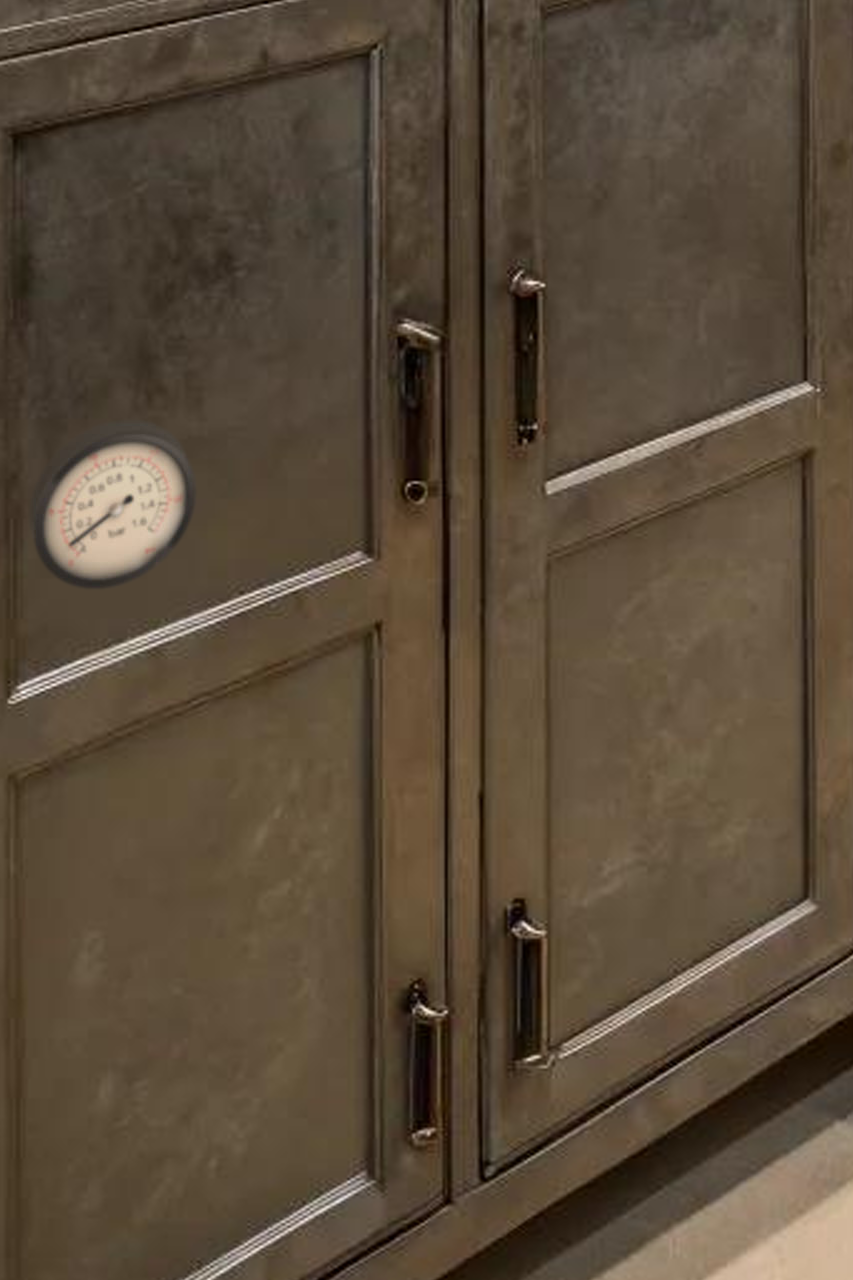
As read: value=0.1 unit=bar
